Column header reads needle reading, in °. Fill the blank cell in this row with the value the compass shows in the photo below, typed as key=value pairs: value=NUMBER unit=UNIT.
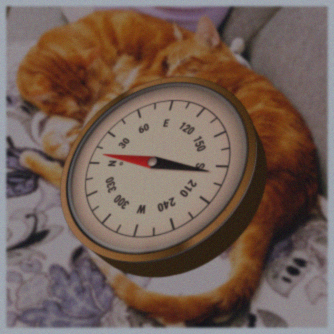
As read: value=7.5 unit=°
